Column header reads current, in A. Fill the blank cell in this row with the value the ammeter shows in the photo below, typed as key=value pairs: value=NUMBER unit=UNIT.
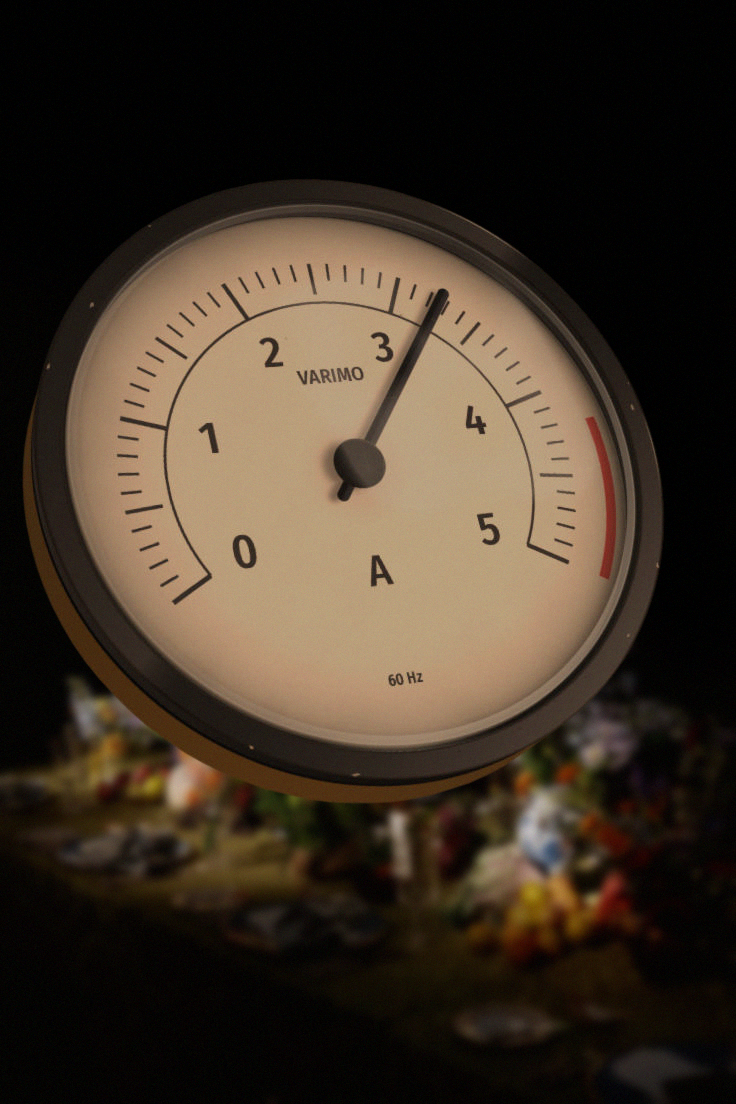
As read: value=3.25 unit=A
